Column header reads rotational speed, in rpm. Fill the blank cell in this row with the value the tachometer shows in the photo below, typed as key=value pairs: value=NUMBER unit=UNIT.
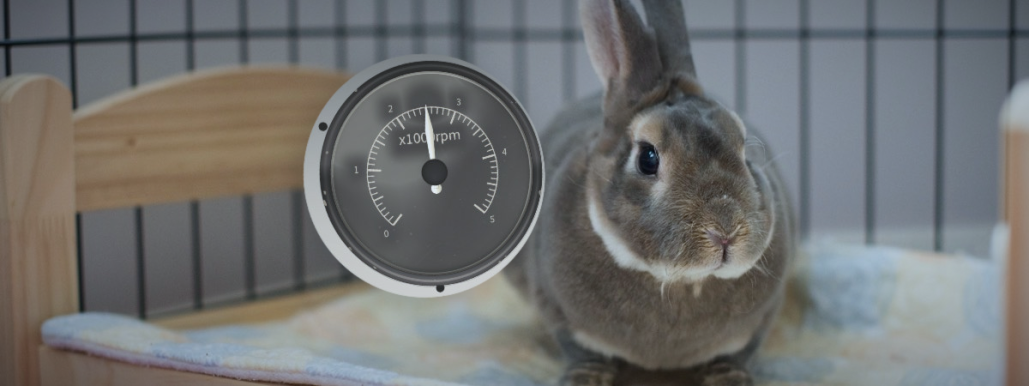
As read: value=2500 unit=rpm
